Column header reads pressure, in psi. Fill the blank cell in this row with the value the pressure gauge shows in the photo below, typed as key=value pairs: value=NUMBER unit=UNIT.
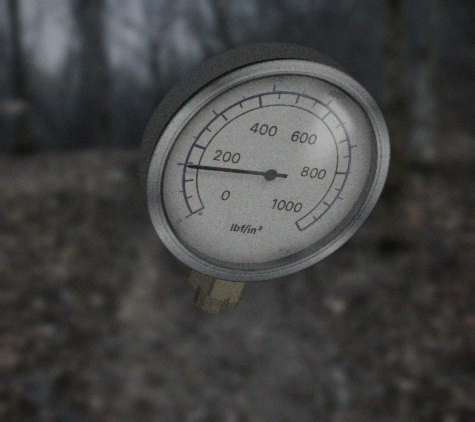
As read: value=150 unit=psi
